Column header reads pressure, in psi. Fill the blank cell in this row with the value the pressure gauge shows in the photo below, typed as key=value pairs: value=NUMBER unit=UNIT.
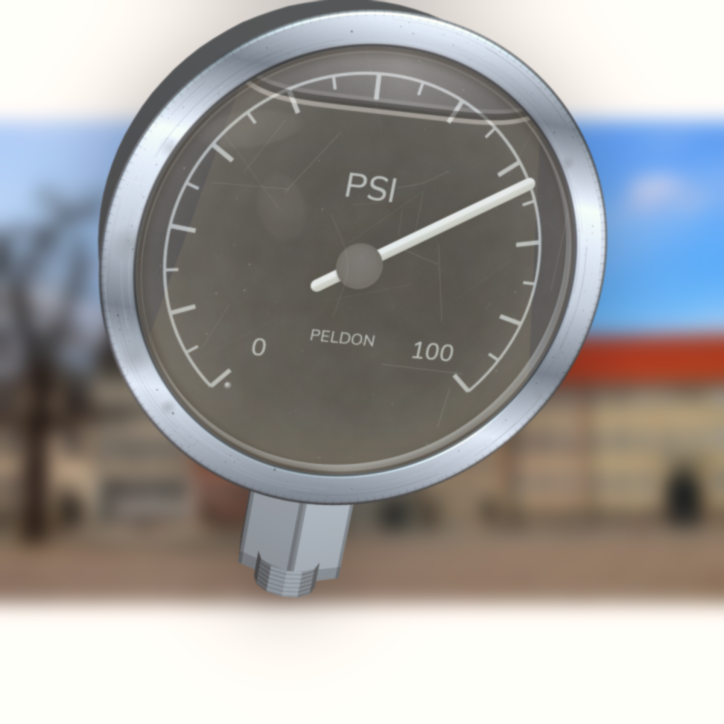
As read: value=72.5 unit=psi
